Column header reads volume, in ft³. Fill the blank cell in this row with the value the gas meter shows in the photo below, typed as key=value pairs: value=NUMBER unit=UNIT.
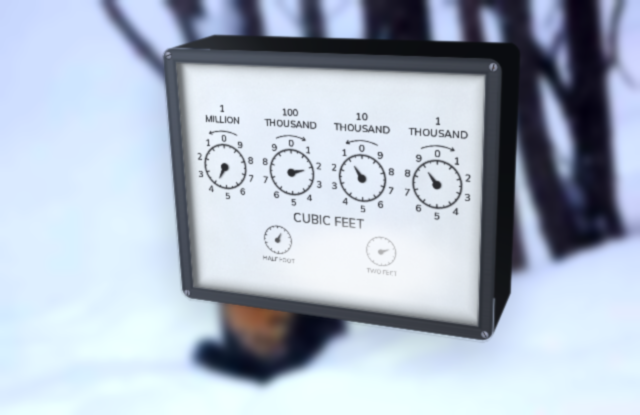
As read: value=420900 unit=ft³
